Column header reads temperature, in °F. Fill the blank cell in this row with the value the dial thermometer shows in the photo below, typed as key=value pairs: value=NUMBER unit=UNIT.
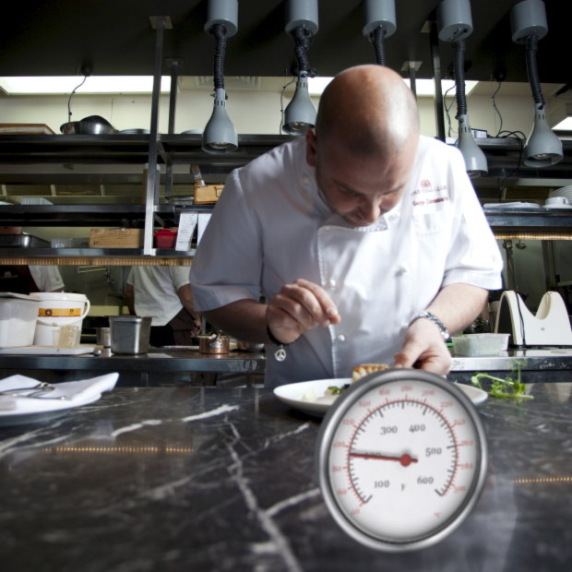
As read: value=200 unit=°F
